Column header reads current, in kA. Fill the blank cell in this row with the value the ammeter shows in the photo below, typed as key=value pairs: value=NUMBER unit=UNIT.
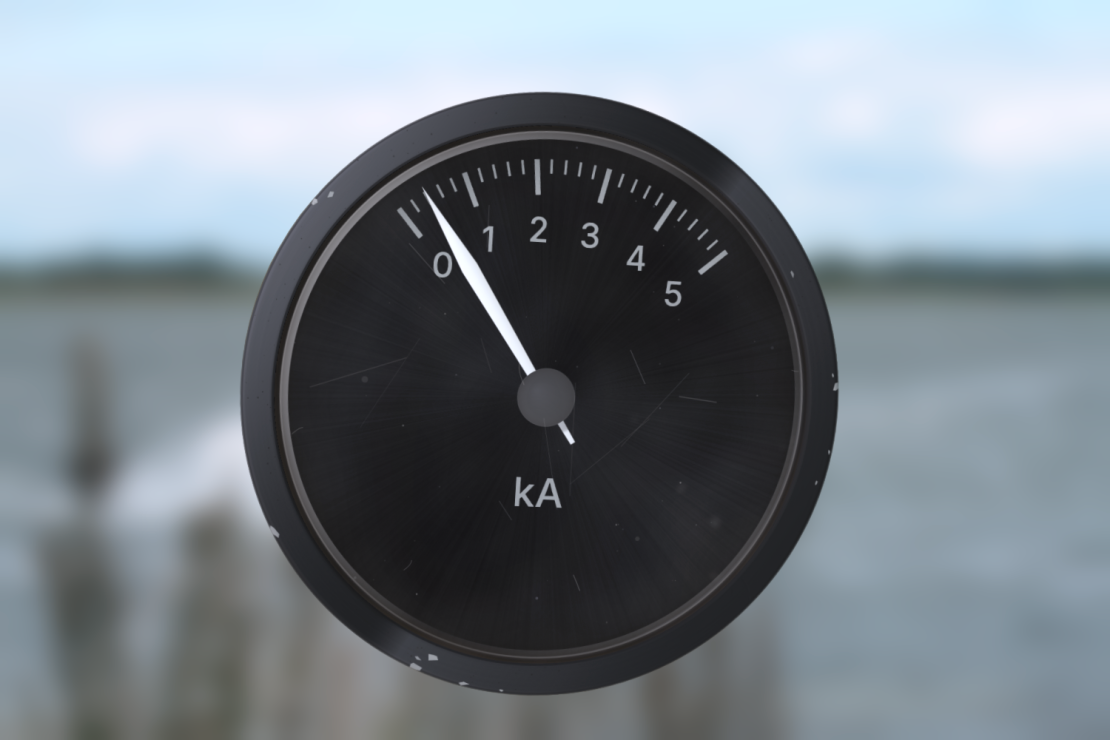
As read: value=0.4 unit=kA
